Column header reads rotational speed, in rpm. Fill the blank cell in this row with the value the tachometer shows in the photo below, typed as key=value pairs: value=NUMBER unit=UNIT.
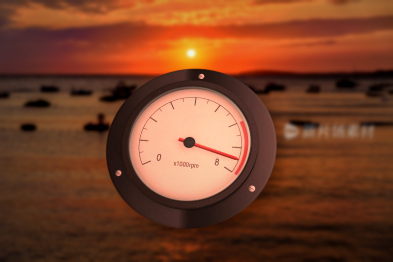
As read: value=7500 unit=rpm
